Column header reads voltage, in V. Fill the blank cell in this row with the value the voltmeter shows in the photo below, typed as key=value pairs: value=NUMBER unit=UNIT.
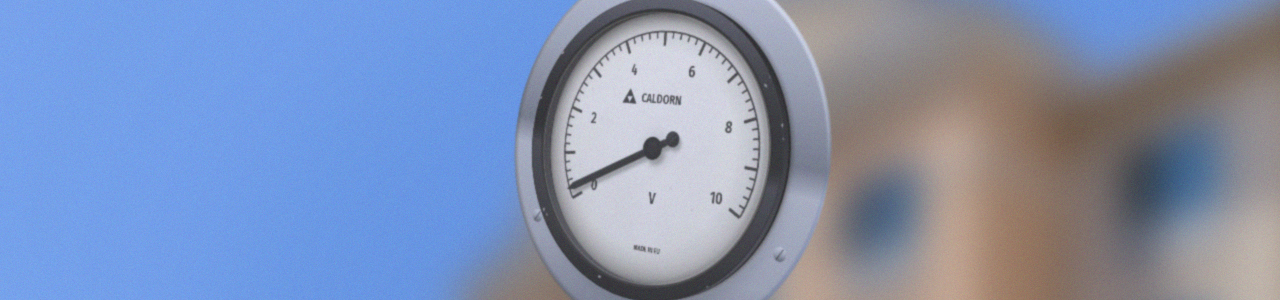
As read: value=0.2 unit=V
